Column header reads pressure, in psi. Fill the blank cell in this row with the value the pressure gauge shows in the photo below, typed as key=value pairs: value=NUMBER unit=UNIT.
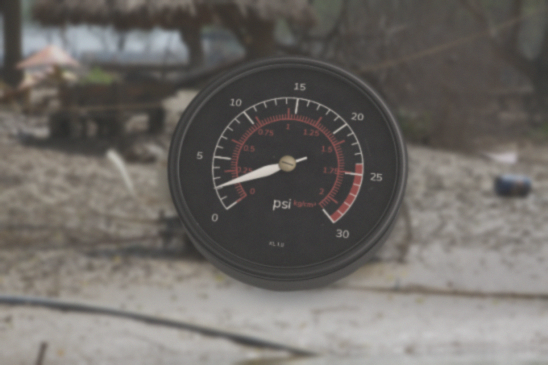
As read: value=2 unit=psi
